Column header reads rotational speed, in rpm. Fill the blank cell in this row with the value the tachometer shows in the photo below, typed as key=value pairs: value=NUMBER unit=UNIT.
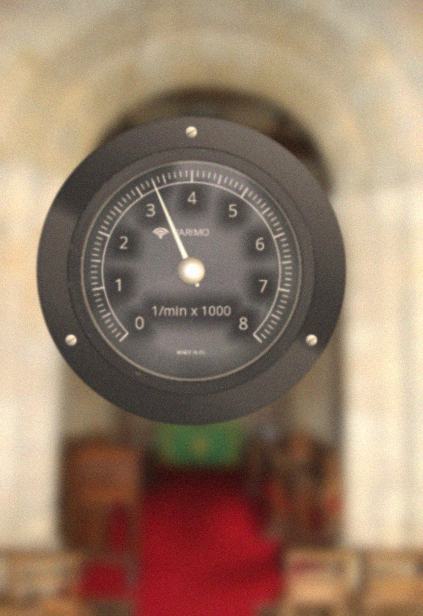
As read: value=3300 unit=rpm
